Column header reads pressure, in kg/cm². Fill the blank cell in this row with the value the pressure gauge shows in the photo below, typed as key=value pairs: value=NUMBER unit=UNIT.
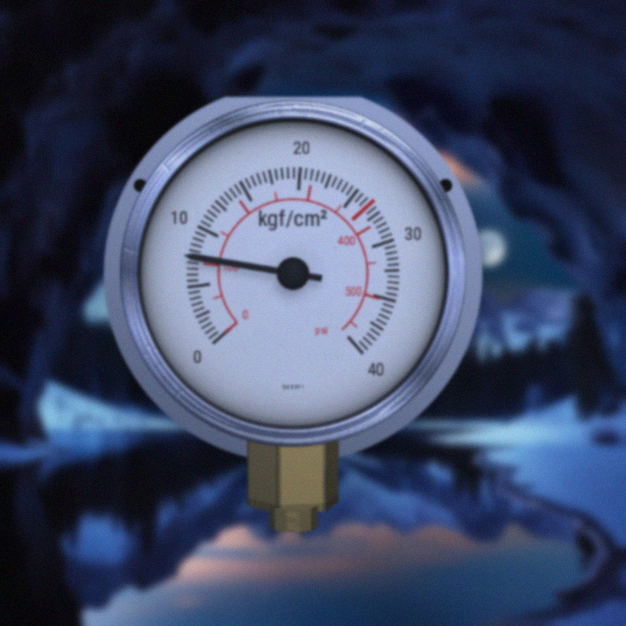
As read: value=7.5 unit=kg/cm²
